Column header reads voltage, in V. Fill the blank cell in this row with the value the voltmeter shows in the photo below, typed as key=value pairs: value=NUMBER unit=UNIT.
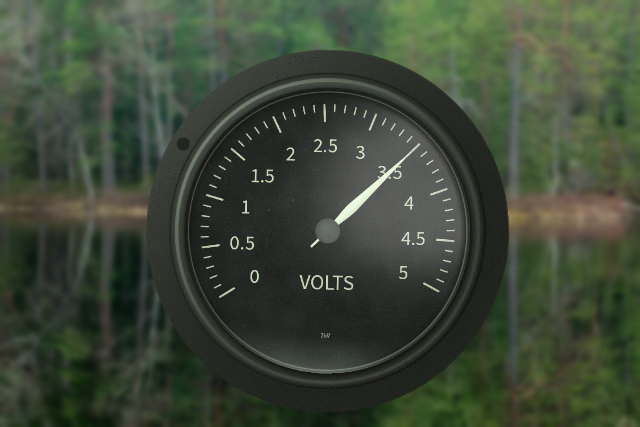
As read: value=3.5 unit=V
